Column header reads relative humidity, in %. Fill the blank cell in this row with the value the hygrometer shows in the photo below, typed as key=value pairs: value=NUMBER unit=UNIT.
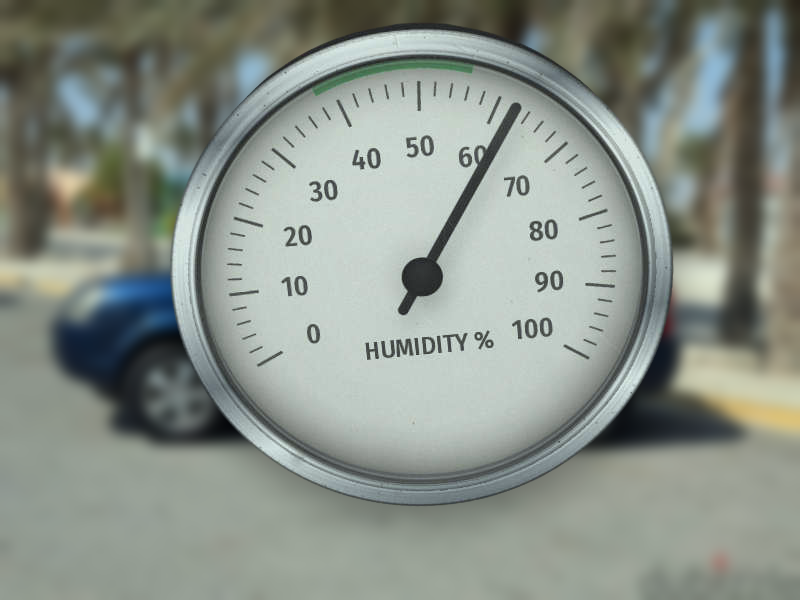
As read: value=62 unit=%
